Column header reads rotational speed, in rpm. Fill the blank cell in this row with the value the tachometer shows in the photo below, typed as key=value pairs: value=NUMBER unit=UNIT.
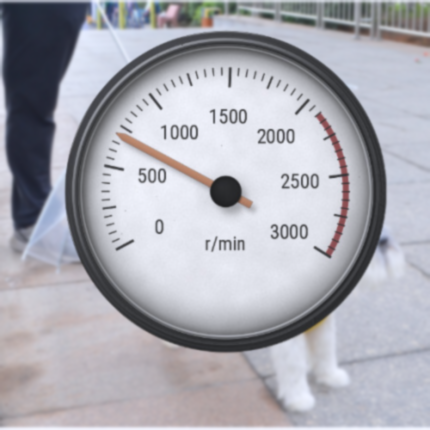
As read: value=700 unit=rpm
